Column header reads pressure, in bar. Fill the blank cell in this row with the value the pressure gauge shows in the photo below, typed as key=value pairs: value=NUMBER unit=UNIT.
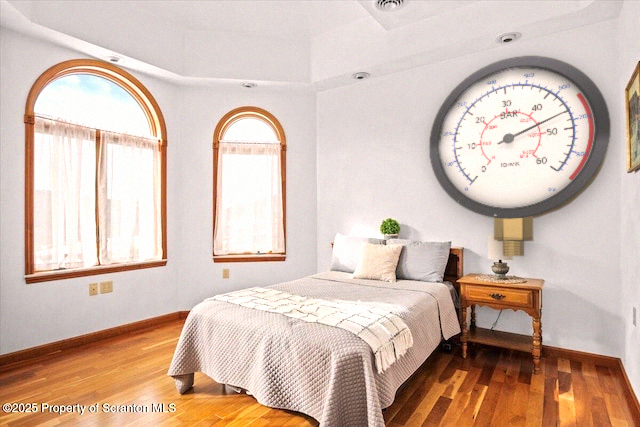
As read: value=46 unit=bar
